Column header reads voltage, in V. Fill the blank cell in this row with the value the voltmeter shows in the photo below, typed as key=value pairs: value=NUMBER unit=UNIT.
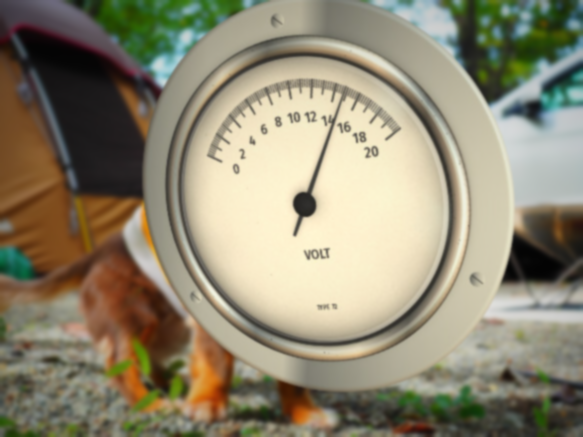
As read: value=15 unit=V
